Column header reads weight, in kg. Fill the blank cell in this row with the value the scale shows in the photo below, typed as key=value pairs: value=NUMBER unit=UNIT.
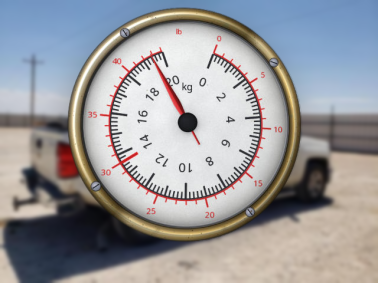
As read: value=19.4 unit=kg
